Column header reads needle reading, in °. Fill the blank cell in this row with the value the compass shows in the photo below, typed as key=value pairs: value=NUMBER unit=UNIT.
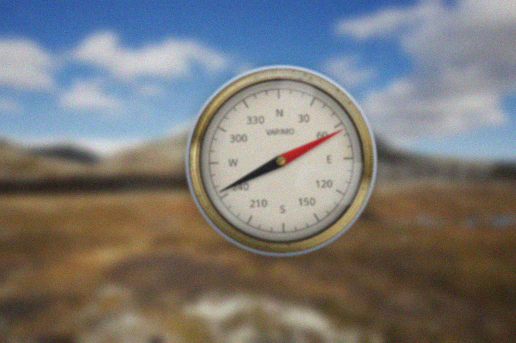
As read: value=65 unit=°
